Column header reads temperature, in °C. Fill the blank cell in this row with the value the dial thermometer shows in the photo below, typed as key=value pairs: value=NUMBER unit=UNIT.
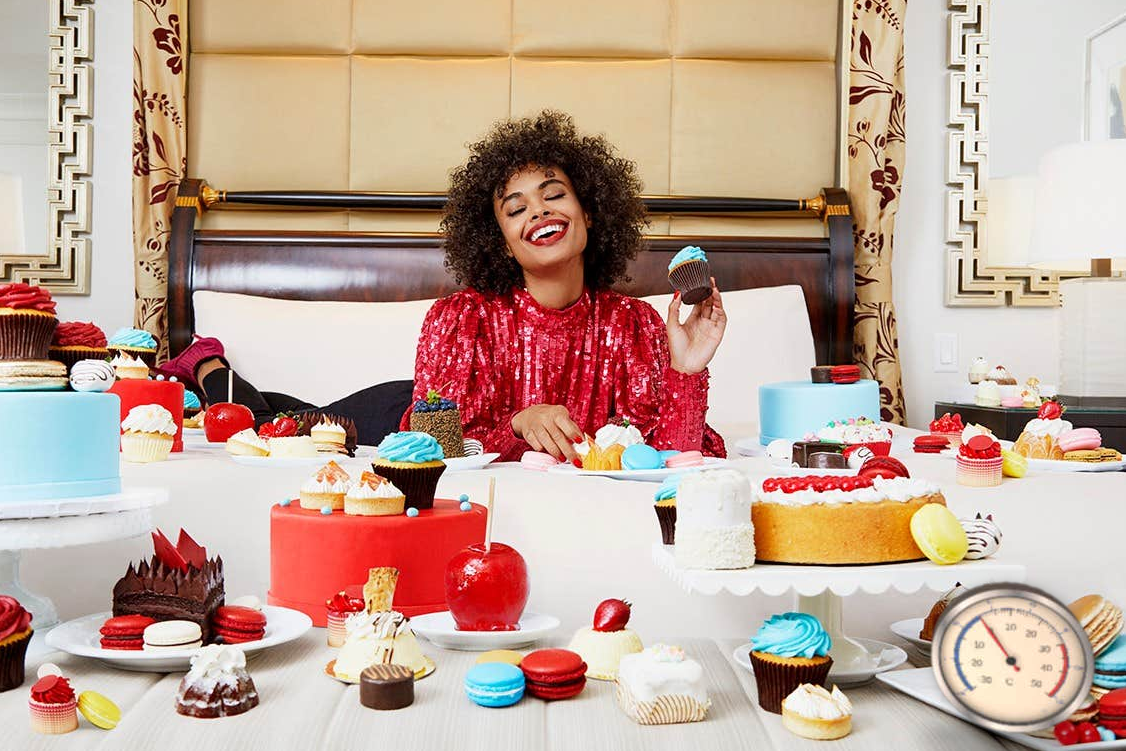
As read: value=0 unit=°C
